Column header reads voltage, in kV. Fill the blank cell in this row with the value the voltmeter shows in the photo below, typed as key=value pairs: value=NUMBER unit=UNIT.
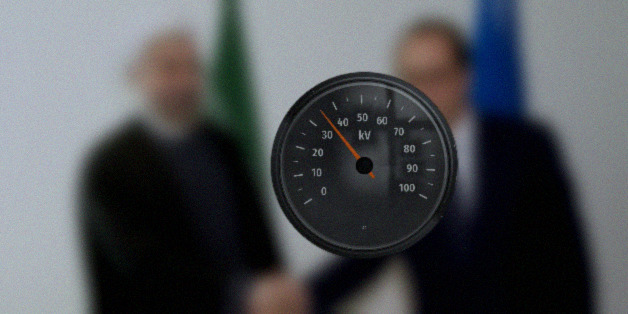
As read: value=35 unit=kV
